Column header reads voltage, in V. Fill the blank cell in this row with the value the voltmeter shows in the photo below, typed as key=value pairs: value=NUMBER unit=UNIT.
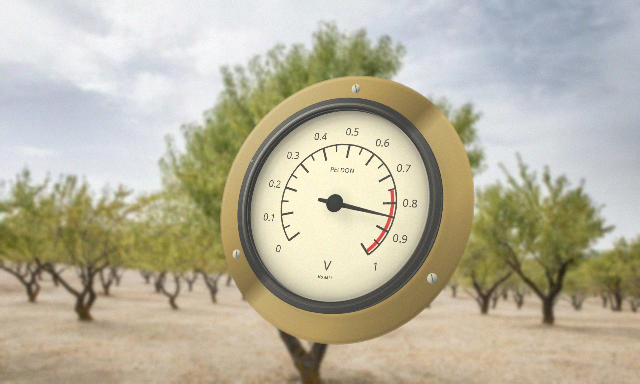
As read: value=0.85 unit=V
